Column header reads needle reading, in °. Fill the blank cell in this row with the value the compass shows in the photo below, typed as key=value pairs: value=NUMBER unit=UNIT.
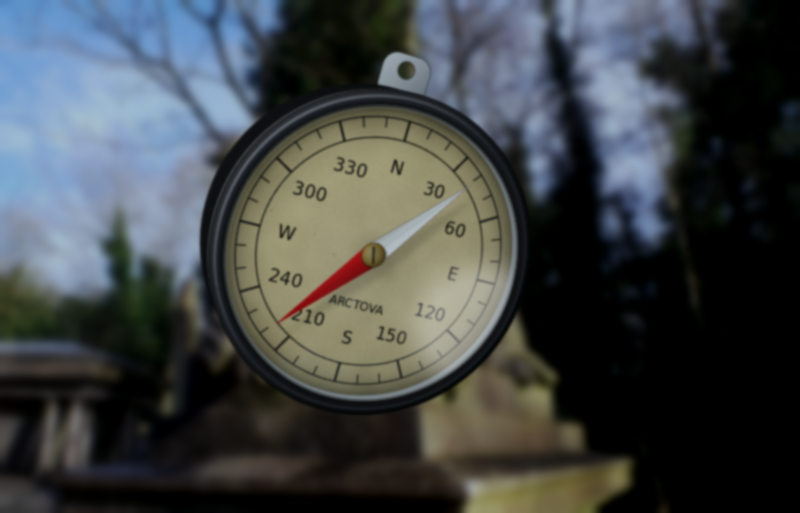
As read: value=220 unit=°
